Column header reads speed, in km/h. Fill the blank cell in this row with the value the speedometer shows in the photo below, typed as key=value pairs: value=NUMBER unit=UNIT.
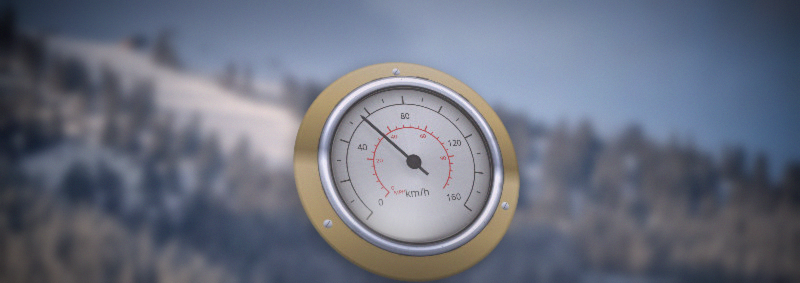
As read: value=55 unit=km/h
